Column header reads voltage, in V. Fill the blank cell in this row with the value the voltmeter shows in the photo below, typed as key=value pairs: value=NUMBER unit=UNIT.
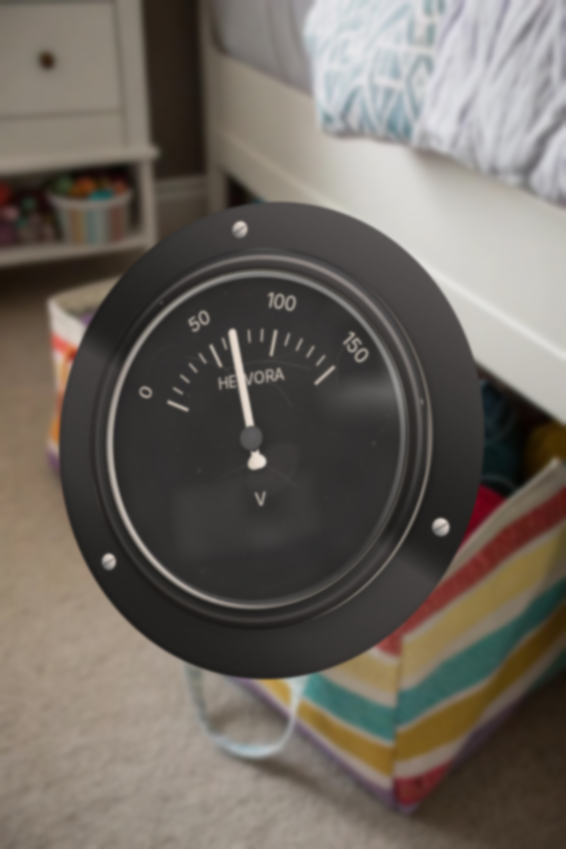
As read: value=70 unit=V
